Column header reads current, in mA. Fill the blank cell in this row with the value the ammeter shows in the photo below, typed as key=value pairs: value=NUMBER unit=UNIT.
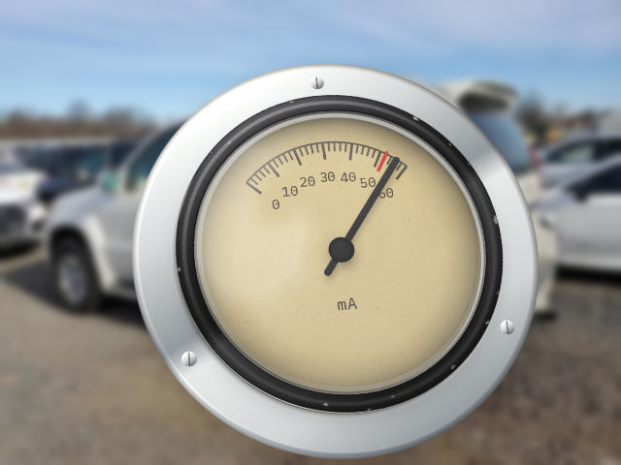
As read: value=56 unit=mA
